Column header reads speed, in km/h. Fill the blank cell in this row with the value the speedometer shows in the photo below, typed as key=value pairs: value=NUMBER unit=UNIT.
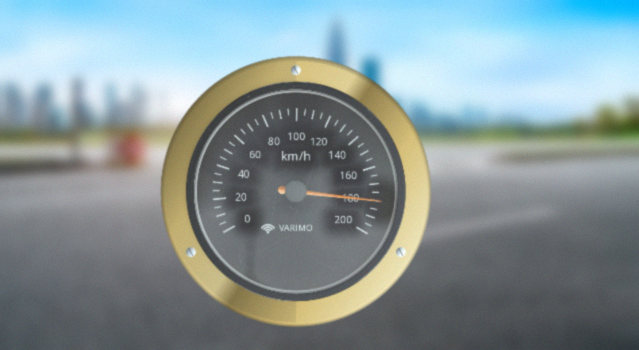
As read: value=180 unit=km/h
